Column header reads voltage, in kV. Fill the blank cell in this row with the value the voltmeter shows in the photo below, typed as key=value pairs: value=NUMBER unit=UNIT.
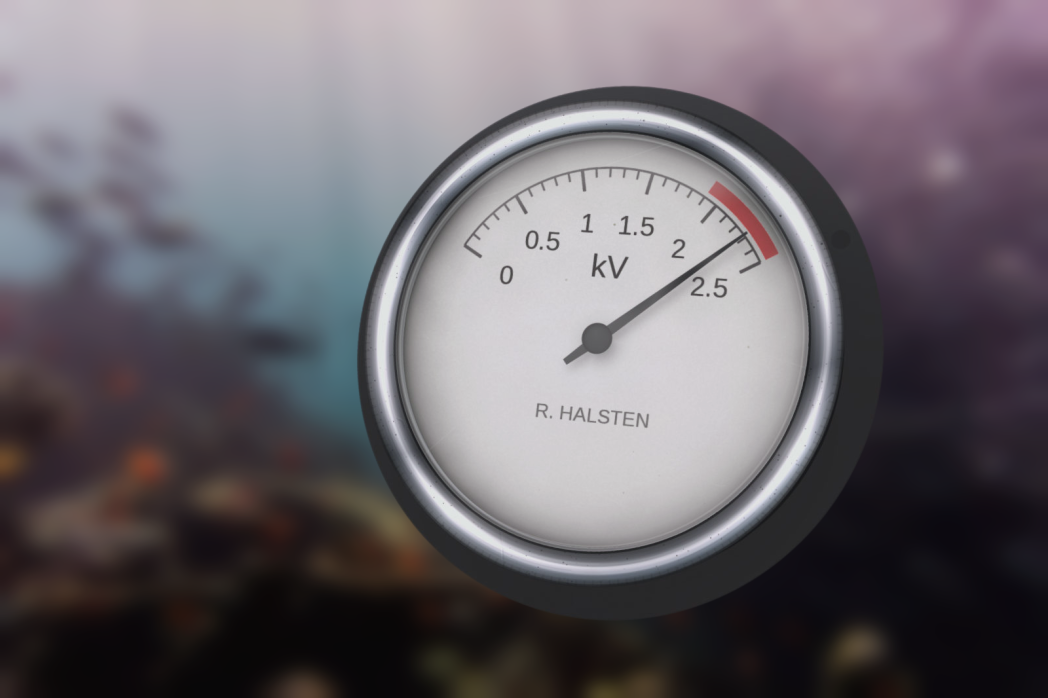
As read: value=2.3 unit=kV
